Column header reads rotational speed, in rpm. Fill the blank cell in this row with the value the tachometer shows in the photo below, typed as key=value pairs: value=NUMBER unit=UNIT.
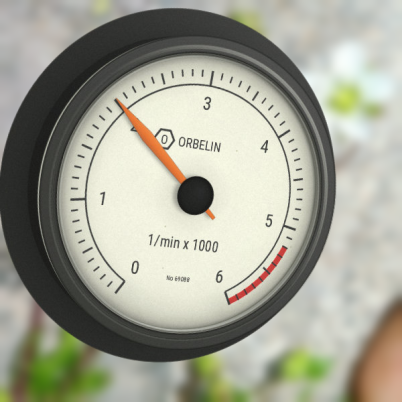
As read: value=2000 unit=rpm
